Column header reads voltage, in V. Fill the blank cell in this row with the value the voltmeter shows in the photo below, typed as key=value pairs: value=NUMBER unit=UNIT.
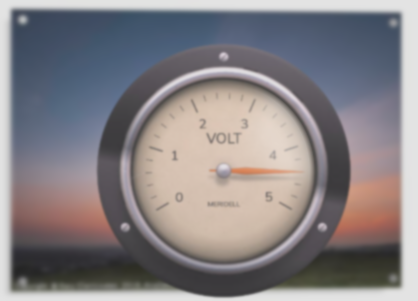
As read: value=4.4 unit=V
